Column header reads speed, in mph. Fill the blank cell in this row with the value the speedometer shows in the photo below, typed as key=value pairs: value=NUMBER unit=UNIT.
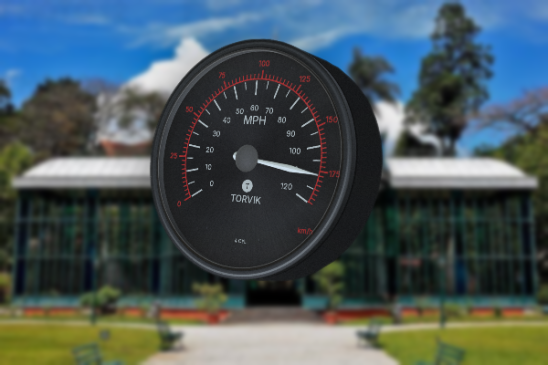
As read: value=110 unit=mph
